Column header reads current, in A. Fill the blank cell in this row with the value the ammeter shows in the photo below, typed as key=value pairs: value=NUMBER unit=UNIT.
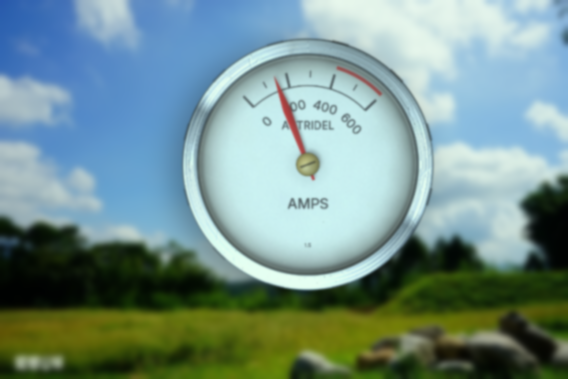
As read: value=150 unit=A
